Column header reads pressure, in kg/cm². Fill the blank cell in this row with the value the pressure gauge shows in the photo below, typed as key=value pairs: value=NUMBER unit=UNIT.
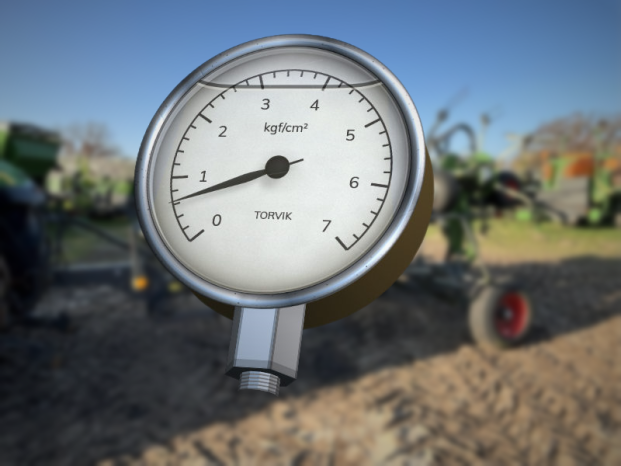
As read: value=0.6 unit=kg/cm²
